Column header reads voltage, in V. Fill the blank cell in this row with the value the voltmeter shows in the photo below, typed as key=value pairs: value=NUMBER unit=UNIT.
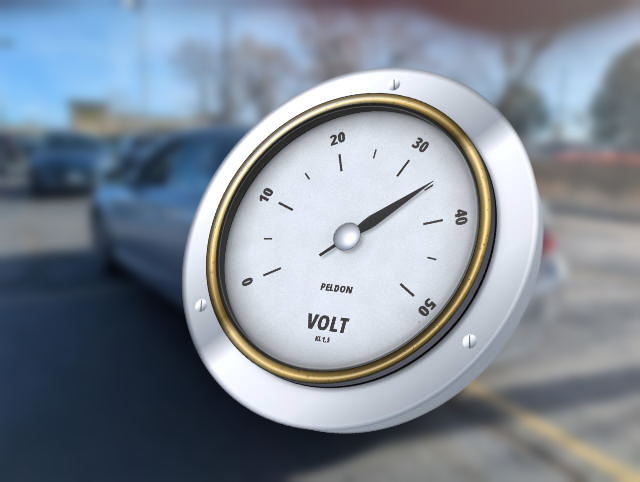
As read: value=35 unit=V
